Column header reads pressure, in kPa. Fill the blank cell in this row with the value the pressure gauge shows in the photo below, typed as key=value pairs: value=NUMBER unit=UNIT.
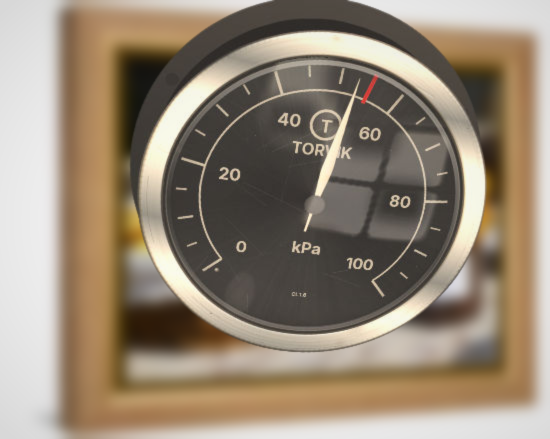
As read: value=52.5 unit=kPa
